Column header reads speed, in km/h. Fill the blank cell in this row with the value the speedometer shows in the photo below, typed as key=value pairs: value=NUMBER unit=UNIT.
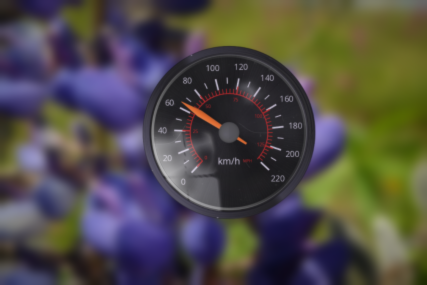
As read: value=65 unit=km/h
